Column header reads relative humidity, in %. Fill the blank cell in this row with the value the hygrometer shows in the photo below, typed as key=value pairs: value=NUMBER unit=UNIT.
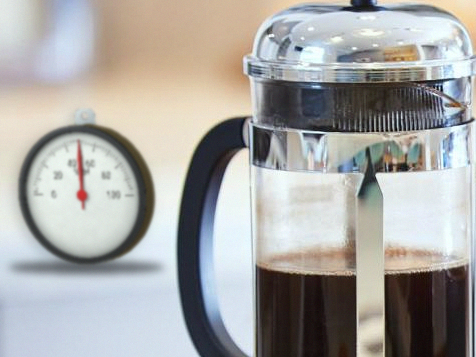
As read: value=50 unit=%
